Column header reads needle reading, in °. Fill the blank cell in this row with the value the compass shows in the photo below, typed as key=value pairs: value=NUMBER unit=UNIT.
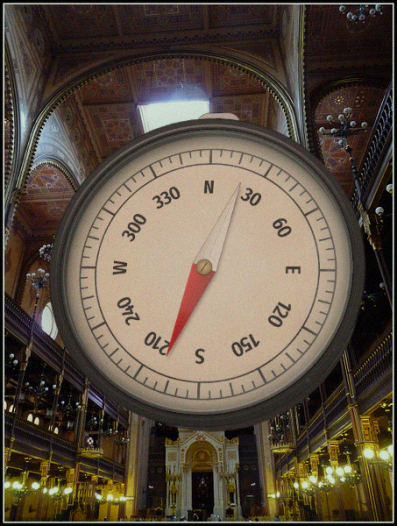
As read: value=200 unit=°
